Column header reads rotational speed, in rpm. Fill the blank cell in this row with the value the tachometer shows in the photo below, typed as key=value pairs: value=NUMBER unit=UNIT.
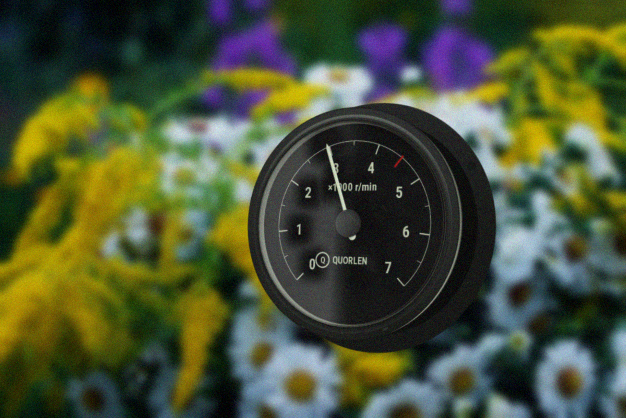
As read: value=3000 unit=rpm
